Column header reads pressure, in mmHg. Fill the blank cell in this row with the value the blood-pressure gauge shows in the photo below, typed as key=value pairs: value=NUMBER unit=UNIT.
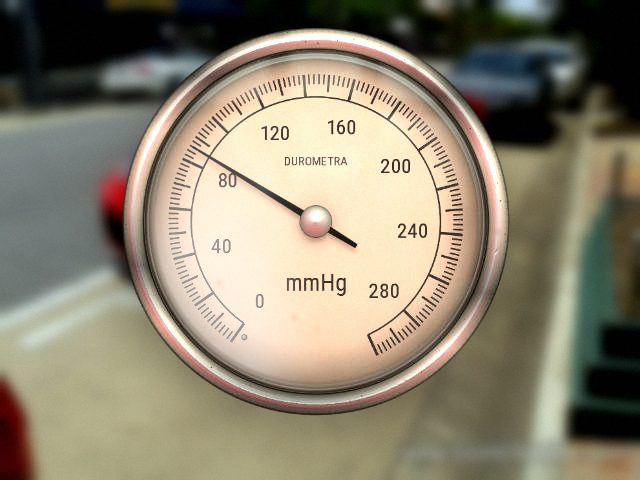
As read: value=86 unit=mmHg
